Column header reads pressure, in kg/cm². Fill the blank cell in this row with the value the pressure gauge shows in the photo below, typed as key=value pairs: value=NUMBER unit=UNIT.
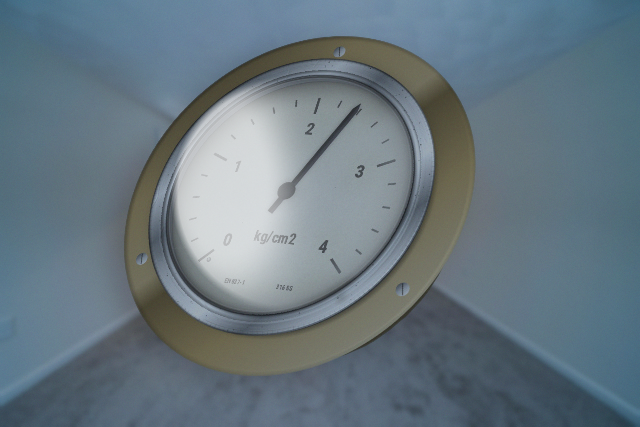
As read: value=2.4 unit=kg/cm²
